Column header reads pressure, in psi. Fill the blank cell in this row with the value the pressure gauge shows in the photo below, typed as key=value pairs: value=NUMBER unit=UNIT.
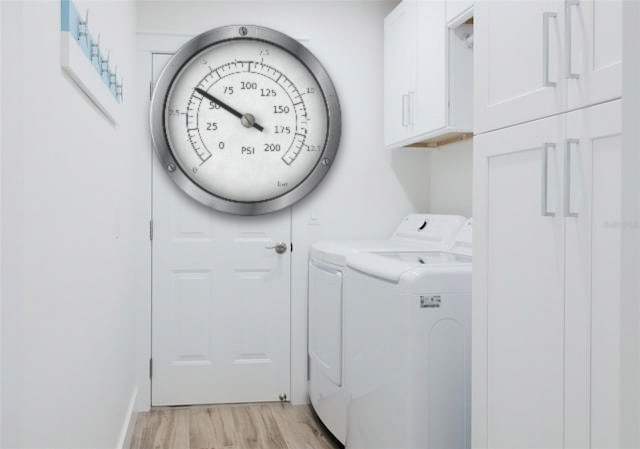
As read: value=55 unit=psi
